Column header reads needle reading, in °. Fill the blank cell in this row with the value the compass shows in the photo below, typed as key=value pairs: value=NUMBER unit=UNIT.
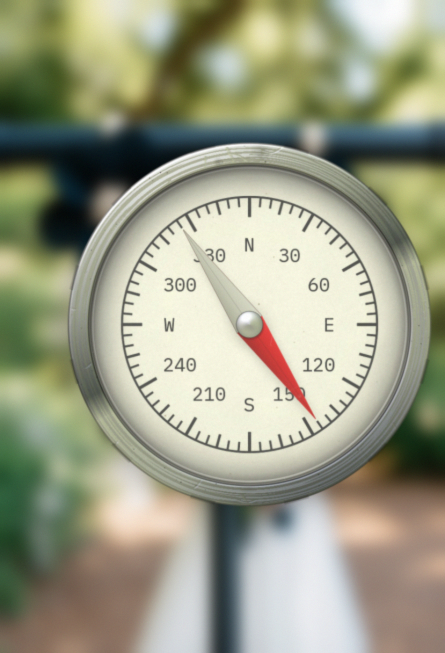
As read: value=145 unit=°
